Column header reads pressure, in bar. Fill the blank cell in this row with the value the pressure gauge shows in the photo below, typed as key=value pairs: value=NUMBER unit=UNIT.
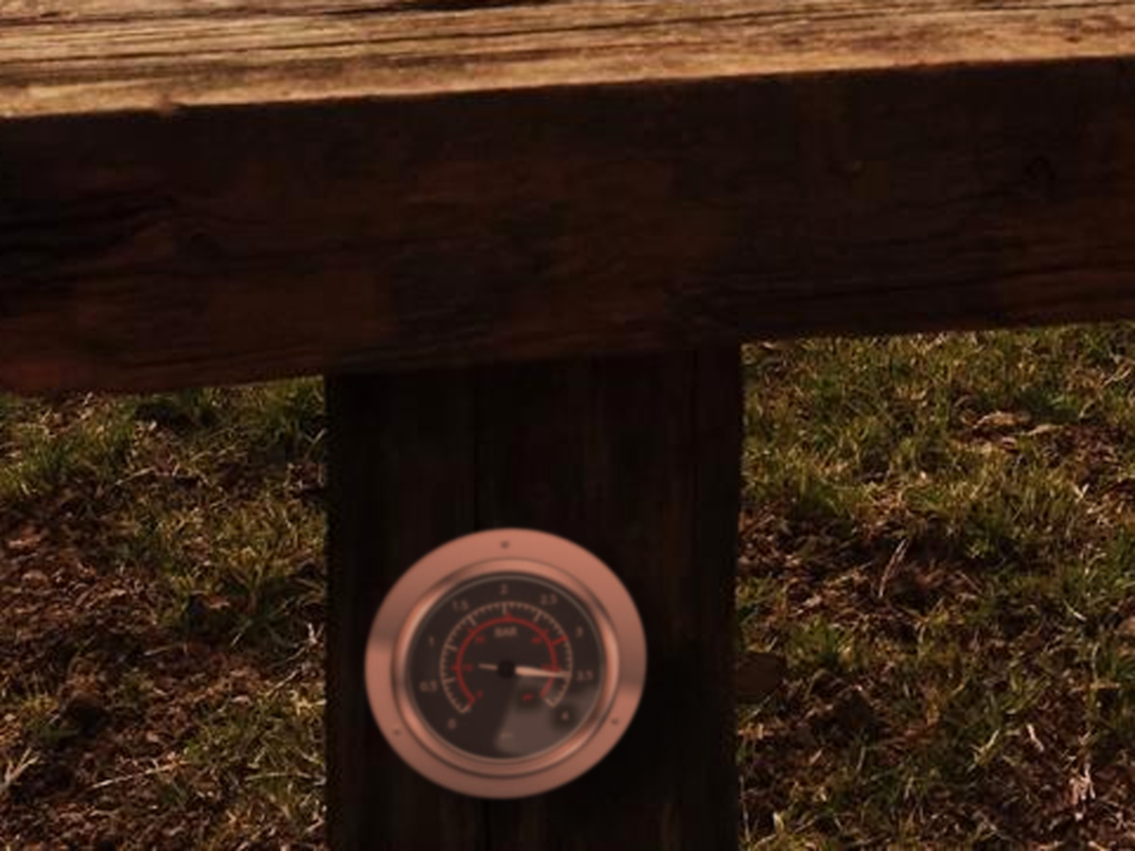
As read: value=3.5 unit=bar
